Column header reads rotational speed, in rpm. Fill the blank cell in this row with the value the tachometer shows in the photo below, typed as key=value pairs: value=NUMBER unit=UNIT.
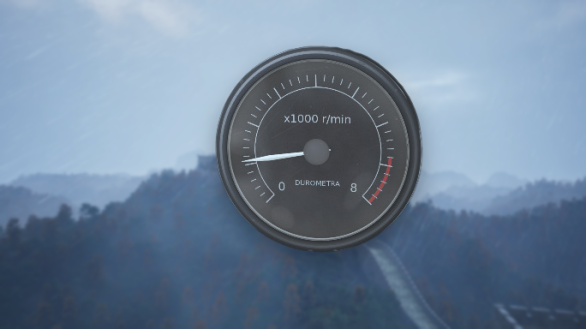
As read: value=1100 unit=rpm
